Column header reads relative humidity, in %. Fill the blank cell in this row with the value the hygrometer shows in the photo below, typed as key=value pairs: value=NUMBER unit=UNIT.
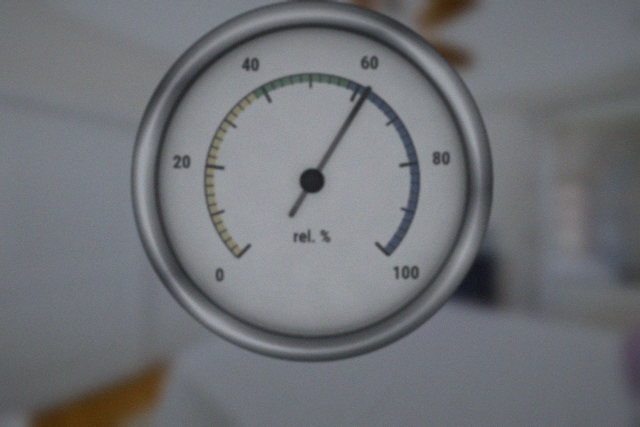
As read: value=62 unit=%
